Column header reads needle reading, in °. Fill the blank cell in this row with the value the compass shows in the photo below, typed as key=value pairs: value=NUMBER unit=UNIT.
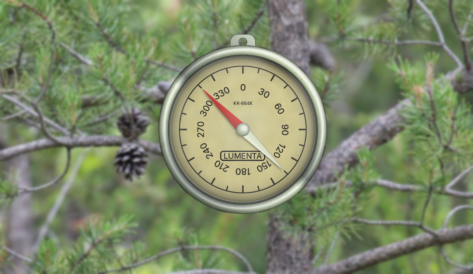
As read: value=315 unit=°
